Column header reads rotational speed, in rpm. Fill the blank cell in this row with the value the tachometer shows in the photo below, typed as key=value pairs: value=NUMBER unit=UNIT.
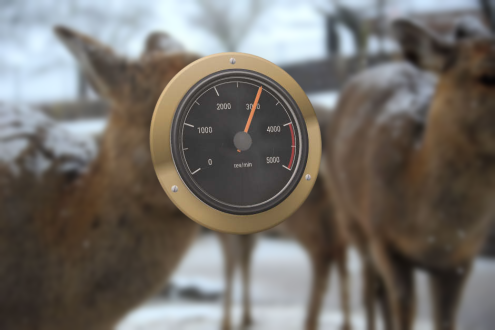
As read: value=3000 unit=rpm
